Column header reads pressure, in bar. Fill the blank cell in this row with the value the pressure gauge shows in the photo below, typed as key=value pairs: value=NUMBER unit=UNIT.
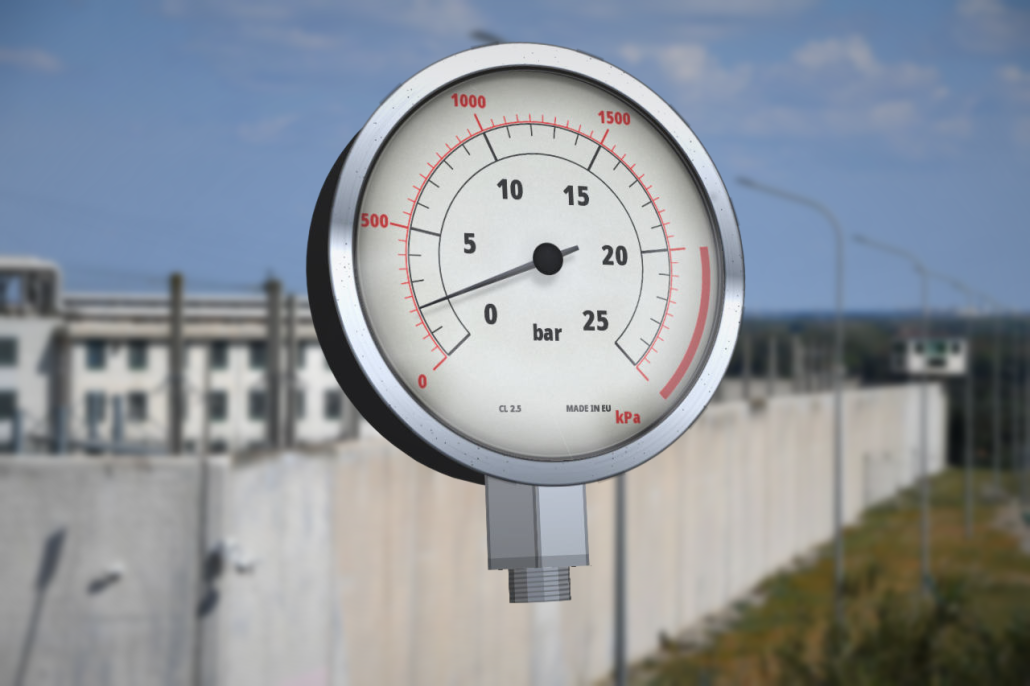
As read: value=2 unit=bar
